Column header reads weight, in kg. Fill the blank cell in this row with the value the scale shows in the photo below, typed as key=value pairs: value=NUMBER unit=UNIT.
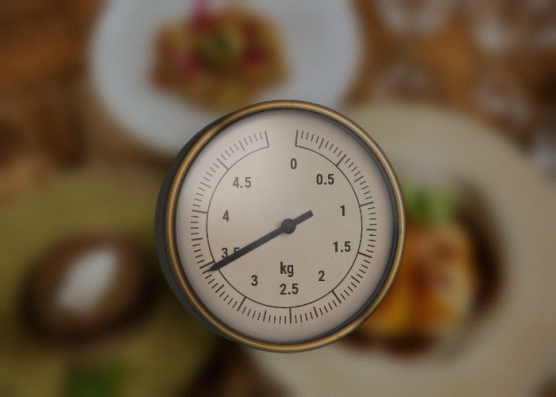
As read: value=3.45 unit=kg
